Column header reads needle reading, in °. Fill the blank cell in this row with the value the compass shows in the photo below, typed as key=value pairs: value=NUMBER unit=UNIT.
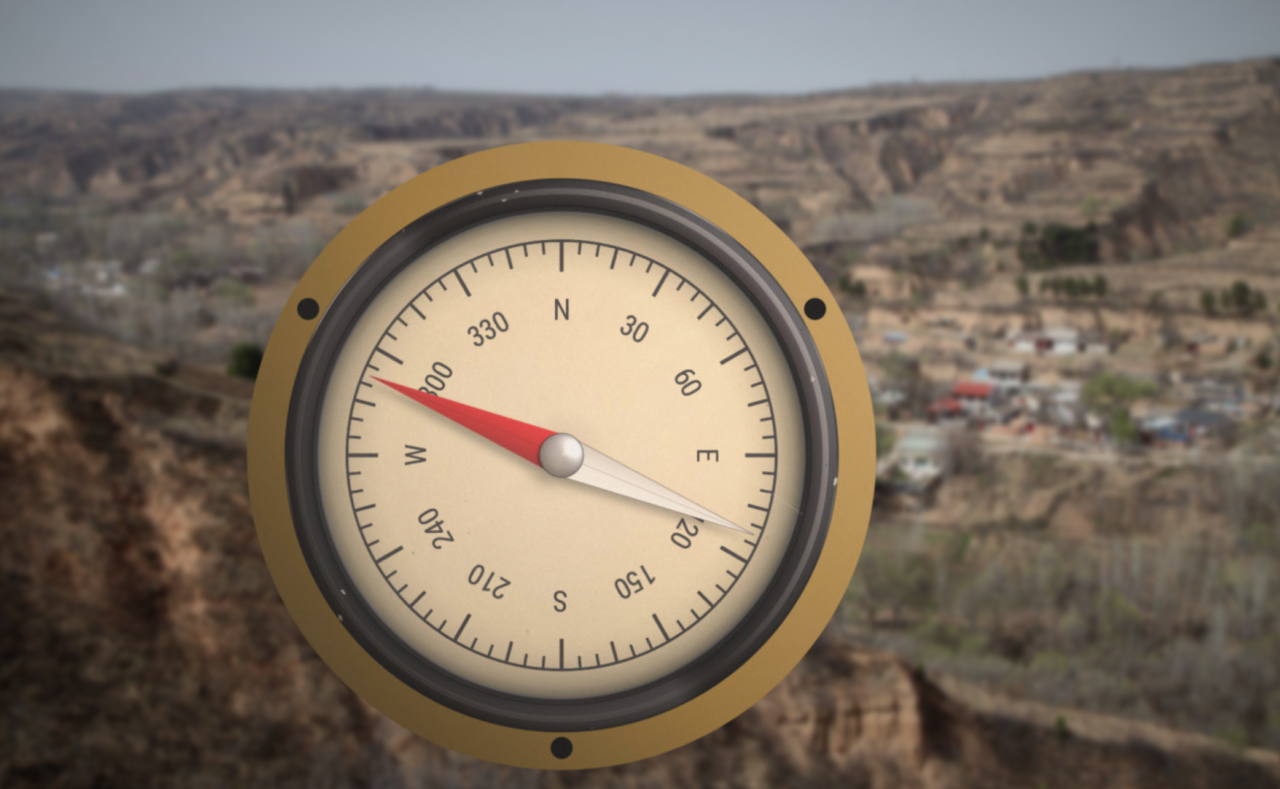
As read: value=292.5 unit=°
